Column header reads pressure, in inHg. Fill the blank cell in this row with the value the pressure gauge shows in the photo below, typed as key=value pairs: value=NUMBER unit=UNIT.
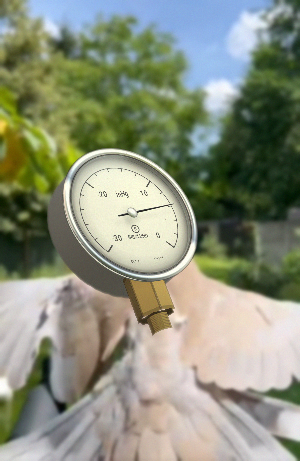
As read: value=-6 unit=inHg
